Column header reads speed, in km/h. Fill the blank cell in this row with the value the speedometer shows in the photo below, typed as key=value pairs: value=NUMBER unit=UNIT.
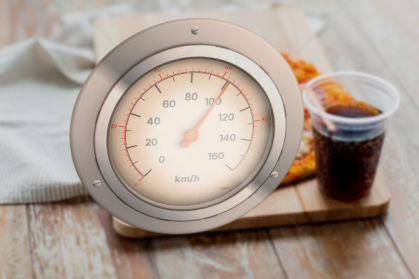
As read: value=100 unit=km/h
